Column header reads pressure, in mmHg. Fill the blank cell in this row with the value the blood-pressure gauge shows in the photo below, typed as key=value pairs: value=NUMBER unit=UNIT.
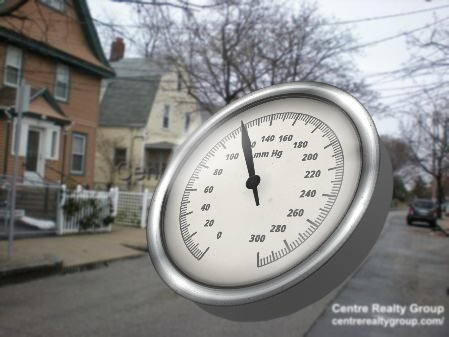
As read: value=120 unit=mmHg
